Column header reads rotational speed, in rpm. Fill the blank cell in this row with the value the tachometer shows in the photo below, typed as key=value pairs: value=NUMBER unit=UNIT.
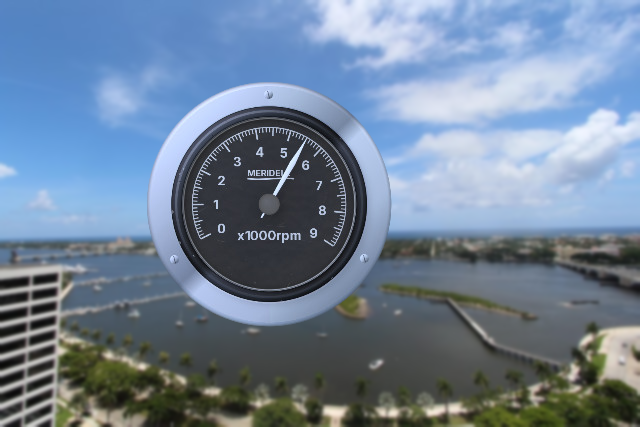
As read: value=5500 unit=rpm
